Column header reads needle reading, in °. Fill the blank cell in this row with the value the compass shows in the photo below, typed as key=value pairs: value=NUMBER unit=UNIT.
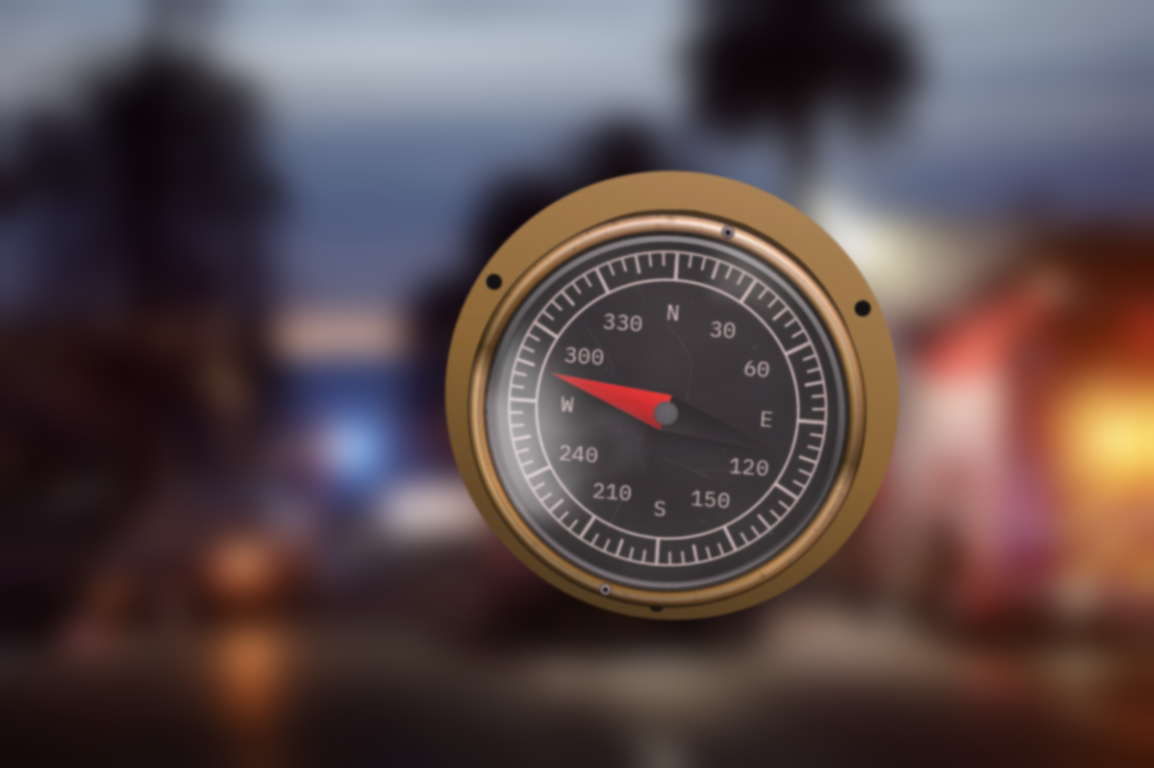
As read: value=285 unit=°
